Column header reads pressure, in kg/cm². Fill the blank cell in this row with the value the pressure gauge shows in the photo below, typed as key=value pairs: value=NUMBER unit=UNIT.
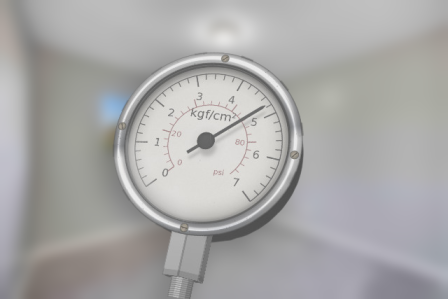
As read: value=4.8 unit=kg/cm²
